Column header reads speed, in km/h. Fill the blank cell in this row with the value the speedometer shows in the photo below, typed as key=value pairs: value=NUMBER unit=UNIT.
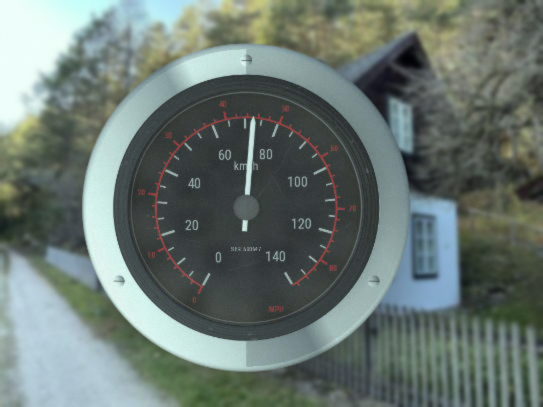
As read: value=72.5 unit=km/h
